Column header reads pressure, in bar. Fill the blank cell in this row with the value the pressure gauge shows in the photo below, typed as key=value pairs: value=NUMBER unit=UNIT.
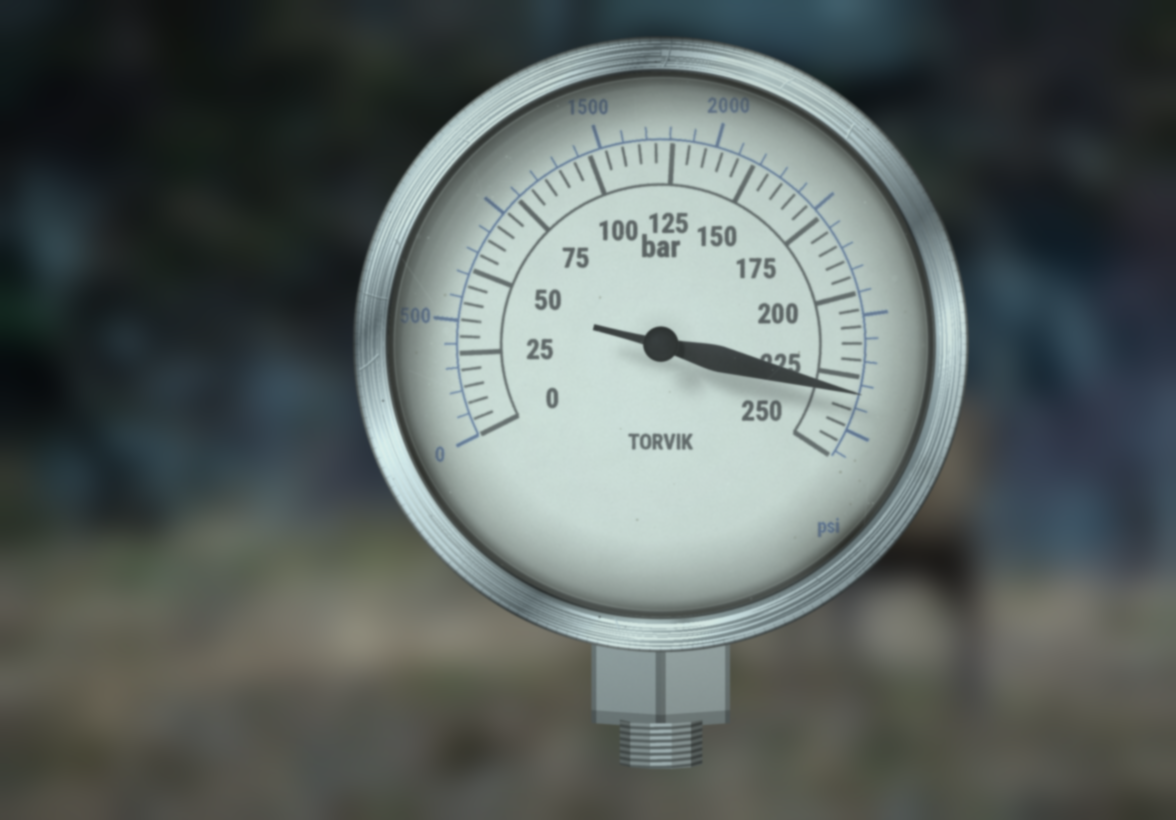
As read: value=230 unit=bar
